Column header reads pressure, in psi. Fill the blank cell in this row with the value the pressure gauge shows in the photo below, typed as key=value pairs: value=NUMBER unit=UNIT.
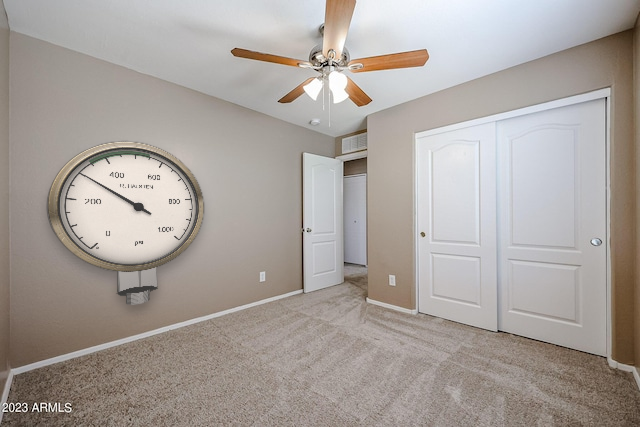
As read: value=300 unit=psi
